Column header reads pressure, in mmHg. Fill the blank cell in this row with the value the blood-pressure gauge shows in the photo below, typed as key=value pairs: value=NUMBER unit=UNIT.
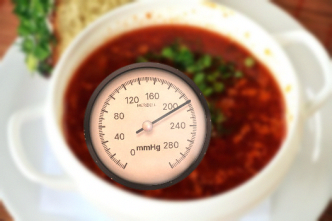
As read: value=210 unit=mmHg
